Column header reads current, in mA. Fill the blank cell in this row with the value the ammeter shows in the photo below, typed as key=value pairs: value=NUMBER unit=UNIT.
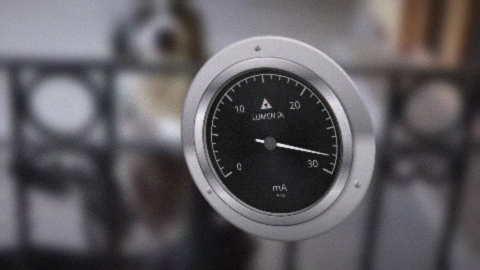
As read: value=28 unit=mA
